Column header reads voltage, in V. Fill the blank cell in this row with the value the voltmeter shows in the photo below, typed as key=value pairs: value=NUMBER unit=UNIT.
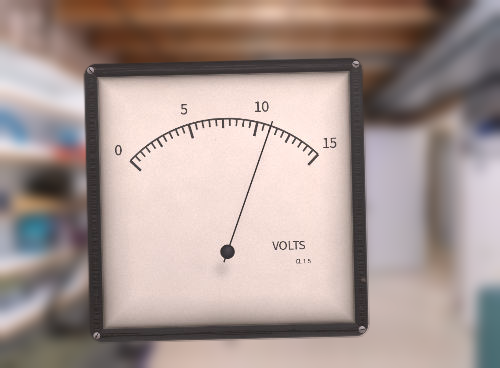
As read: value=11 unit=V
